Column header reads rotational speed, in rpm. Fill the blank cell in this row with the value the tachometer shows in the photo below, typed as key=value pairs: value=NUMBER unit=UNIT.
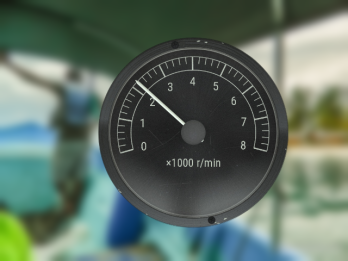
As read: value=2200 unit=rpm
